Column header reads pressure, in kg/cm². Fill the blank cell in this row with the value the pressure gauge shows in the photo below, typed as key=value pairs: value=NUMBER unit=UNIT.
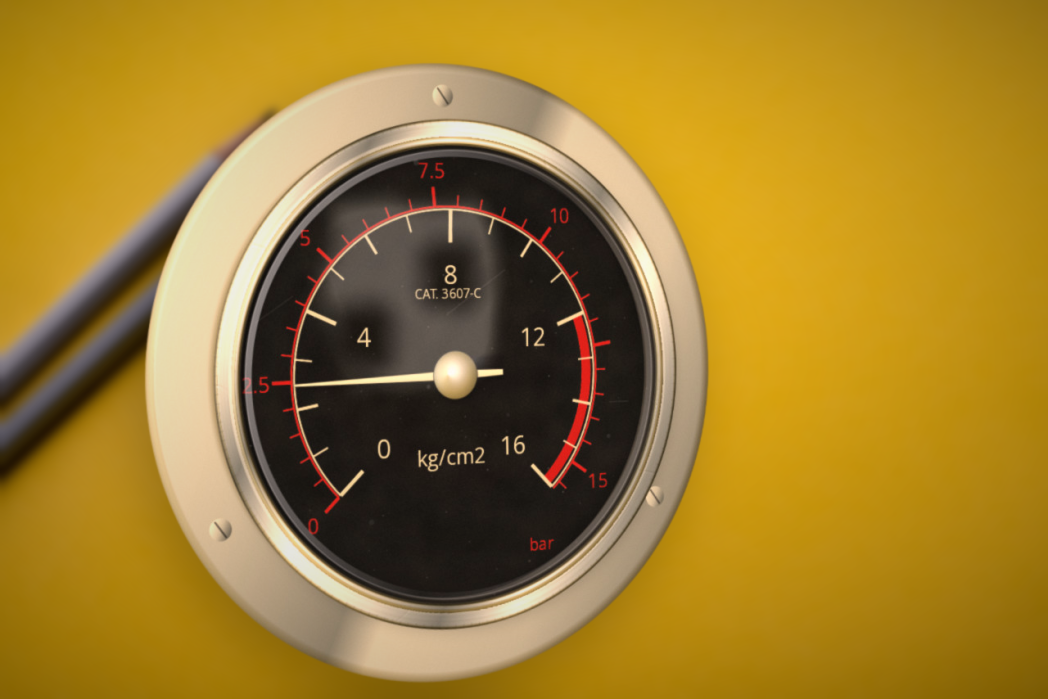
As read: value=2.5 unit=kg/cm²
